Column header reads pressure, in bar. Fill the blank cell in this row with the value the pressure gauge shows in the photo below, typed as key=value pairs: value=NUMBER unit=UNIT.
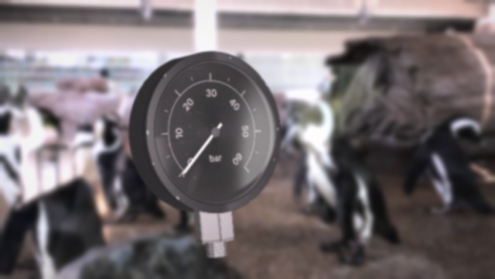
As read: value=0 unit=bar
